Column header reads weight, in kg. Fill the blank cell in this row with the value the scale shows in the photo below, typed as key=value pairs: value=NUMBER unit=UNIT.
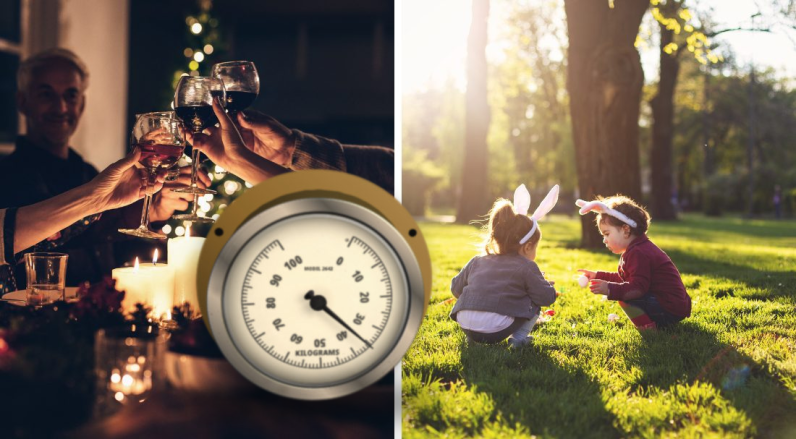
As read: value=35 unit=kg
